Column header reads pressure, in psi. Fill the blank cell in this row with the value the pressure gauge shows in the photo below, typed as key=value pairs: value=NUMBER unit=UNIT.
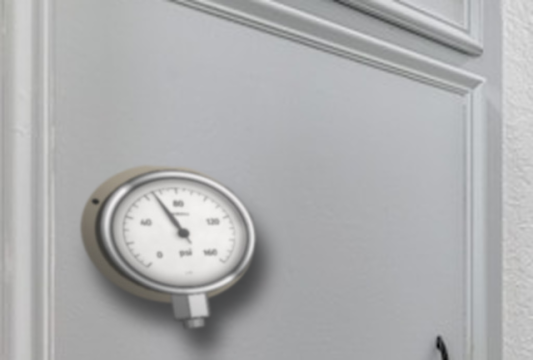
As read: value=65 unit=psi
